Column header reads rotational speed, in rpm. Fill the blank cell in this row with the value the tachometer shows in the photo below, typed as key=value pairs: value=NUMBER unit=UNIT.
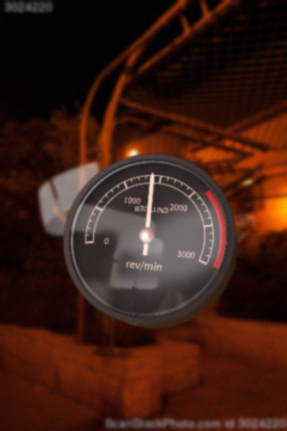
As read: value=1400 unit=rpm
